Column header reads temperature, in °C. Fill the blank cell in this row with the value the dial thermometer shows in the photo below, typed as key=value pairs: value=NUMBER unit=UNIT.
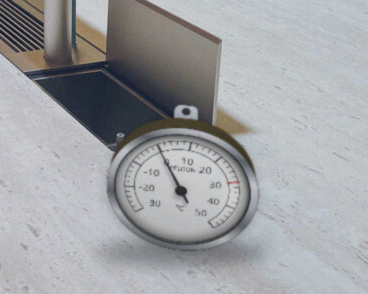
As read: value=0 unit=°C
